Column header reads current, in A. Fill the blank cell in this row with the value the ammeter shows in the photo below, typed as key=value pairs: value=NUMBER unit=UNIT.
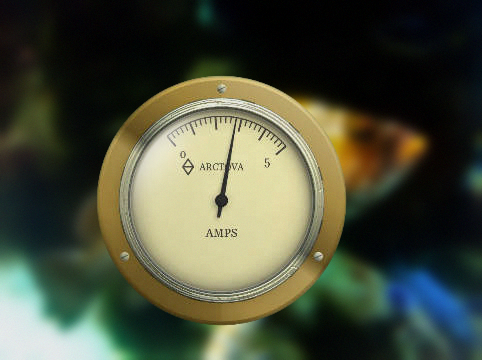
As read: value=2.8 unit=A
